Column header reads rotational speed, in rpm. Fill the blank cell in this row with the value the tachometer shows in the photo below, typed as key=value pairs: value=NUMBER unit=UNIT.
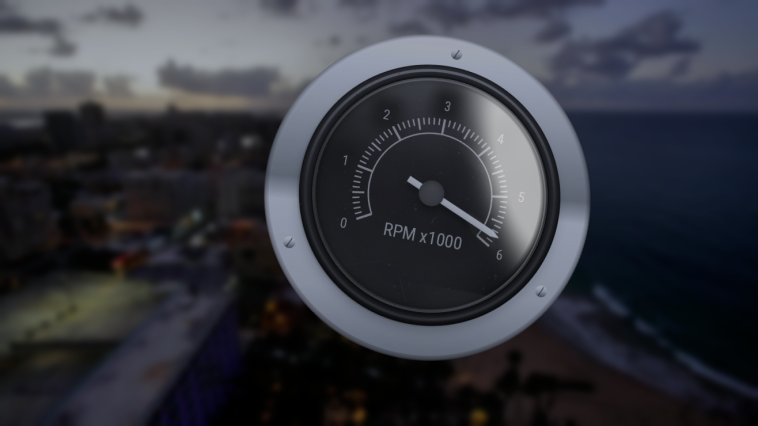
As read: value=5800 unit=rpm
